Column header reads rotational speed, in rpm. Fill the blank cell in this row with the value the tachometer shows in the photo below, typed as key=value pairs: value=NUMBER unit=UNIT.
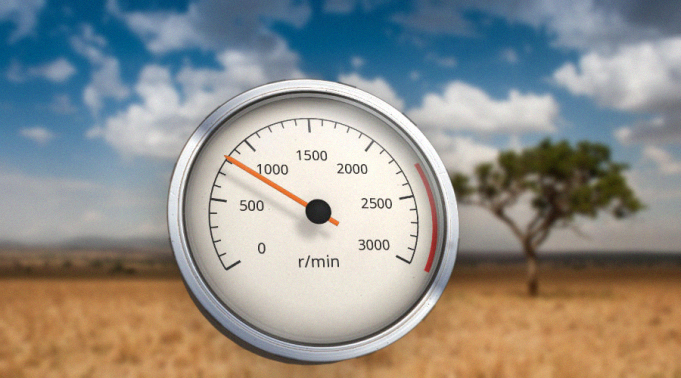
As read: value=800 unit=rpm
